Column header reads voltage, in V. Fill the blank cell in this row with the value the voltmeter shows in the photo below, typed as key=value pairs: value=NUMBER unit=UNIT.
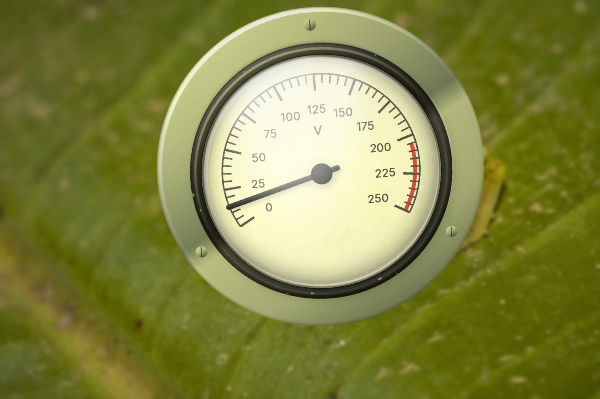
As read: value=15 unit=V
